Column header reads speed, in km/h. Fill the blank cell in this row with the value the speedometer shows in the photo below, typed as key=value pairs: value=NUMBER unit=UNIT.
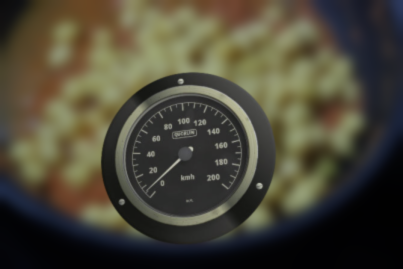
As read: value=5 unit=km/h
